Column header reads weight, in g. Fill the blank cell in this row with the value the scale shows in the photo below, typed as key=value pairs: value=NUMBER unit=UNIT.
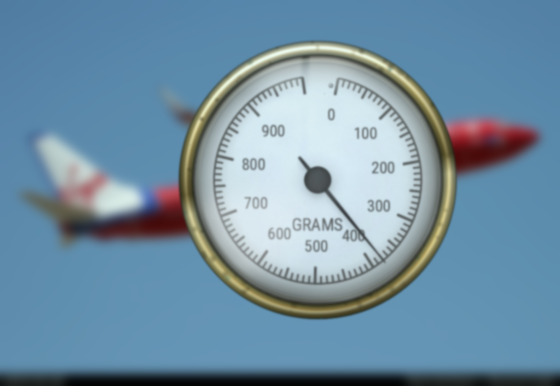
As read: value=380 unit=g
